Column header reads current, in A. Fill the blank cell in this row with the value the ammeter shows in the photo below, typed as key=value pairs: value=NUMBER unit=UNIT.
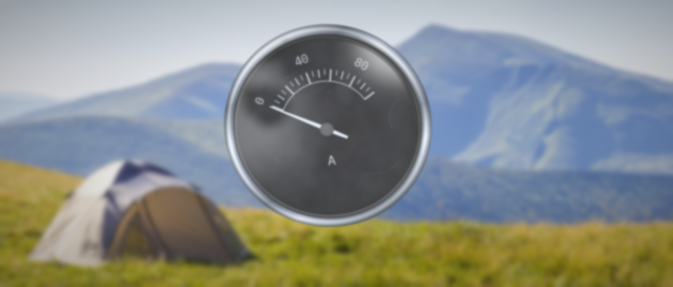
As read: value=0 unit=A
